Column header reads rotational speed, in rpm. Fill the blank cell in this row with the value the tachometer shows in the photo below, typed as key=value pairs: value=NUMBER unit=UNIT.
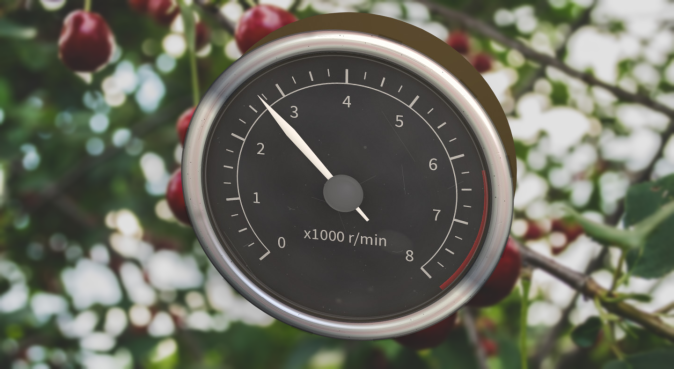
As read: value=2750 unit=rpm
